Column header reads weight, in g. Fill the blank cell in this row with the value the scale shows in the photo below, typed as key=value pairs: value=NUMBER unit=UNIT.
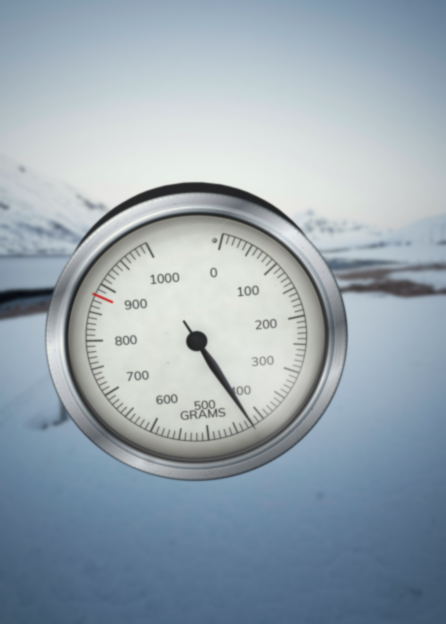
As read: value=420 unit=g
